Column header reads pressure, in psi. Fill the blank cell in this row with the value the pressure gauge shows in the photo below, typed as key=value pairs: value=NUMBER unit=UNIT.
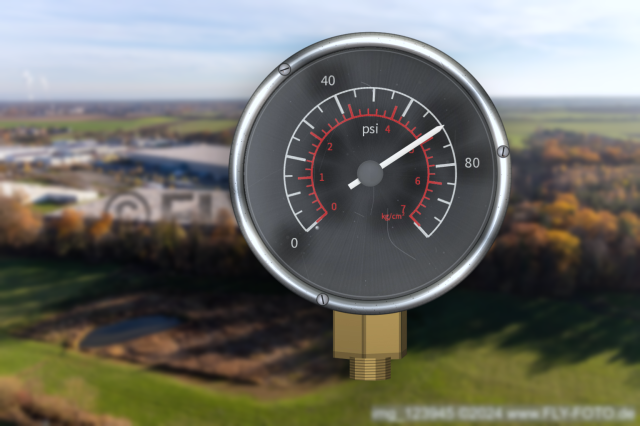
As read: value=70 unit=psi
